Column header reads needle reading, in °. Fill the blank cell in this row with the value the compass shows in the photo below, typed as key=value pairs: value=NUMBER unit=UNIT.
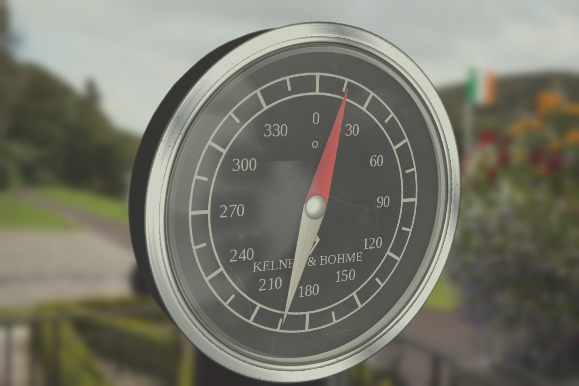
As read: value=15 unit=°
